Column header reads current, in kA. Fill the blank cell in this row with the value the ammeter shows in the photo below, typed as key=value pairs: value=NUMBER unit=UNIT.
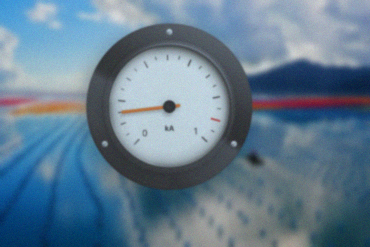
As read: value=0.15 unit=kA
